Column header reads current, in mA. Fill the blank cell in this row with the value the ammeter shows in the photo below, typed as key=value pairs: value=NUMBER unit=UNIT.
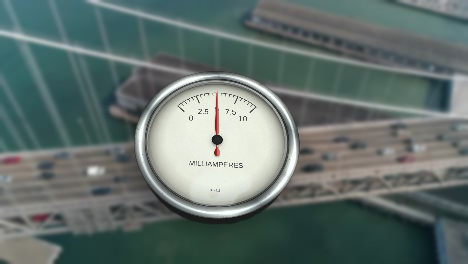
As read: value=5 unit=mA
